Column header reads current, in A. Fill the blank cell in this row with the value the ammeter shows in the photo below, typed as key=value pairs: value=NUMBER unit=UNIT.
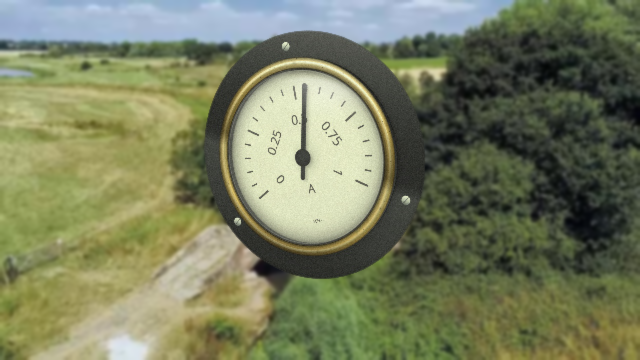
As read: value=0.55 unit=A
